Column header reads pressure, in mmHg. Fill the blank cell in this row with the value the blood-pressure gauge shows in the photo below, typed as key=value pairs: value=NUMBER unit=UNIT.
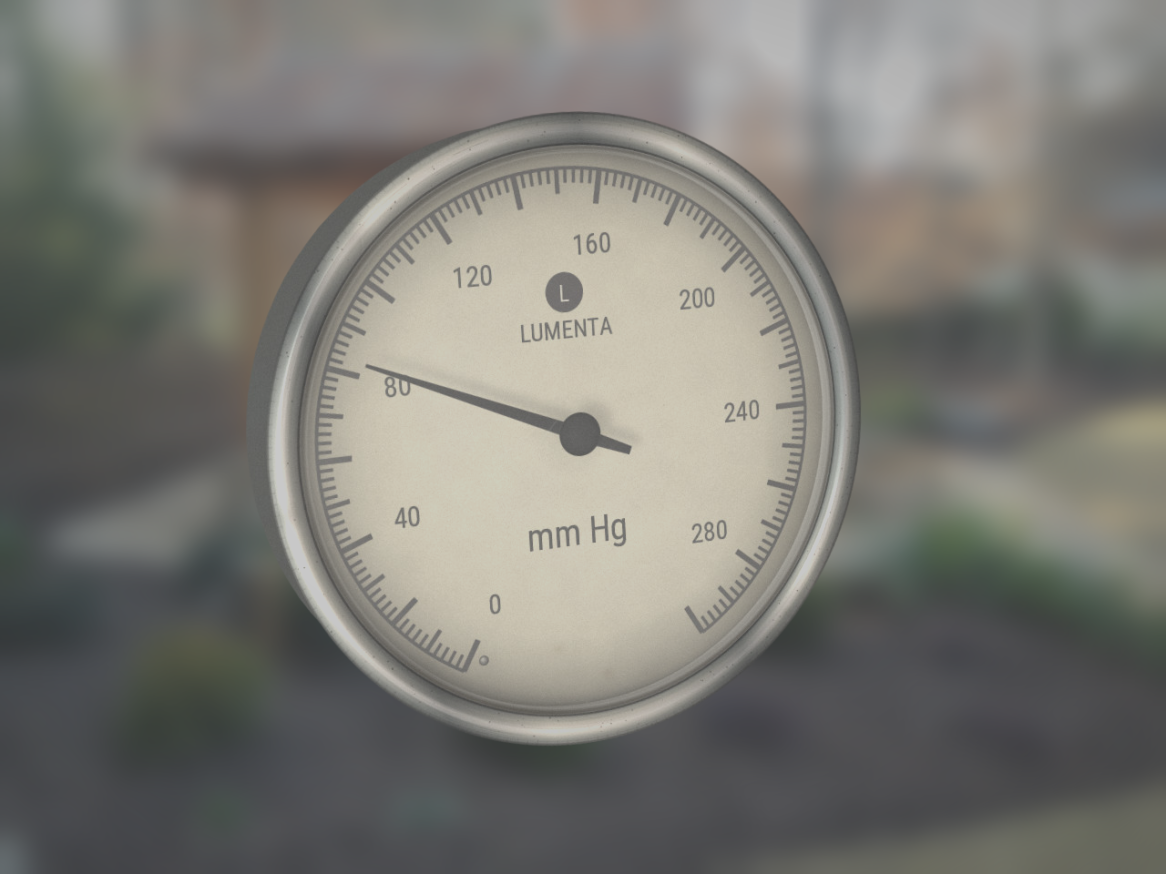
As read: value=83 unit=mmHg
